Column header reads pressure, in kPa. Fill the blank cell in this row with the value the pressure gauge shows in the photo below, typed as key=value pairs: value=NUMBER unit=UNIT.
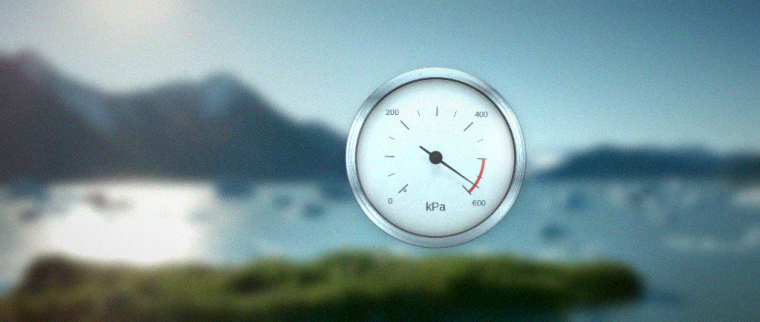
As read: value=575 unit=kPa
